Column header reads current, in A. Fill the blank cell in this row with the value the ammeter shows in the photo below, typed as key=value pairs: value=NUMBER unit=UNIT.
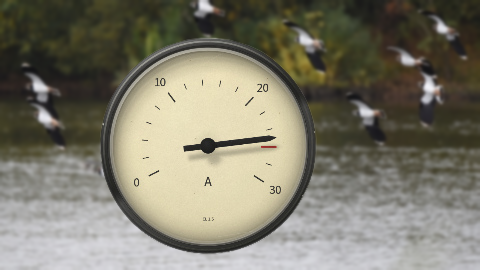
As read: value=25 unit=A
